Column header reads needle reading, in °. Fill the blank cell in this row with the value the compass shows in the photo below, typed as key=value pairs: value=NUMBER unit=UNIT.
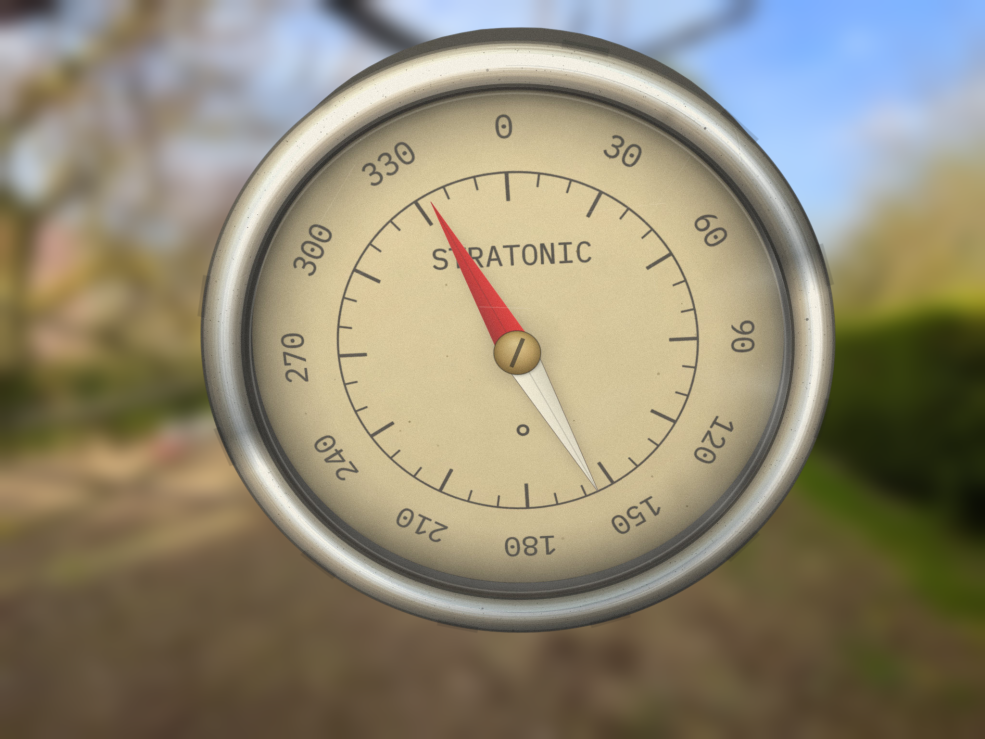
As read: value=335 unit=°
